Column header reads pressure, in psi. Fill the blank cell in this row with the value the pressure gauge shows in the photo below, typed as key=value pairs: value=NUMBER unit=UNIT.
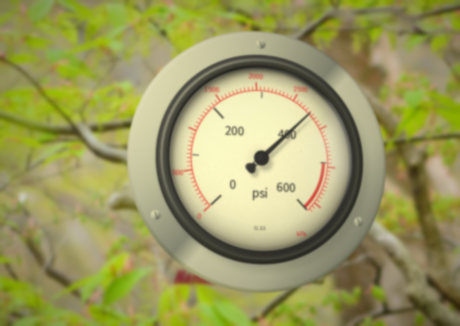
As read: value=400 unit=psi
